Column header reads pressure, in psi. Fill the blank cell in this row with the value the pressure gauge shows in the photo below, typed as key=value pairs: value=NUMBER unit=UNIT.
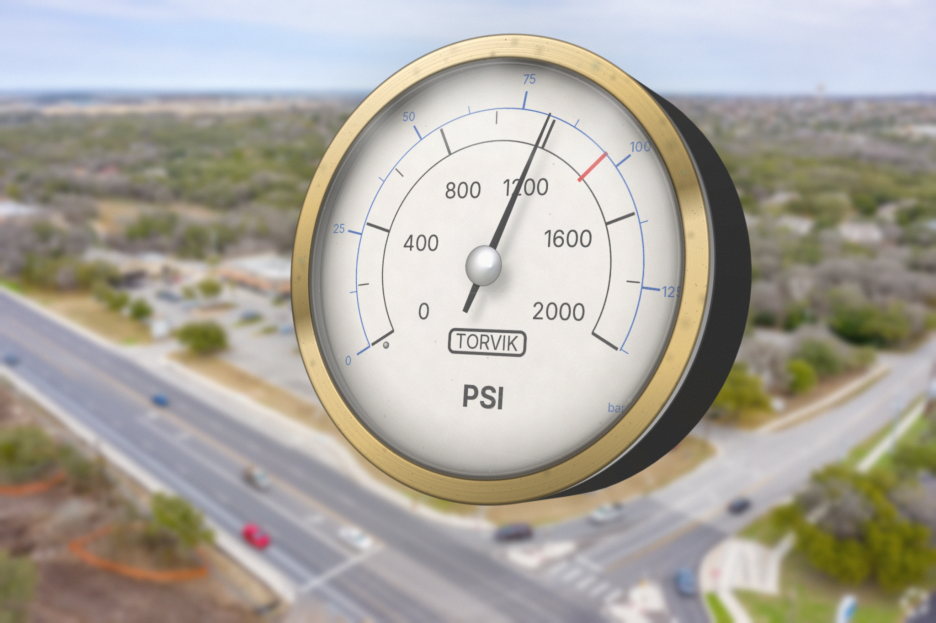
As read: value=1200 unit=psi
